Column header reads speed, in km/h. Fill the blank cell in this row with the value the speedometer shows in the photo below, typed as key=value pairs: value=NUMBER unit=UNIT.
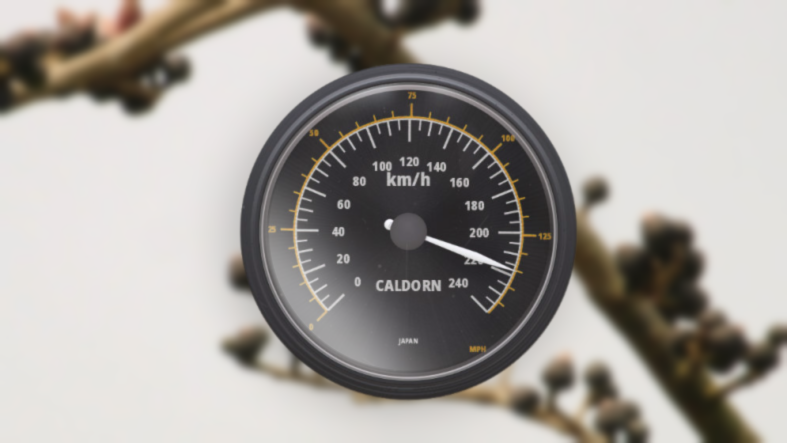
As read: value=217.5 unit=km/h
